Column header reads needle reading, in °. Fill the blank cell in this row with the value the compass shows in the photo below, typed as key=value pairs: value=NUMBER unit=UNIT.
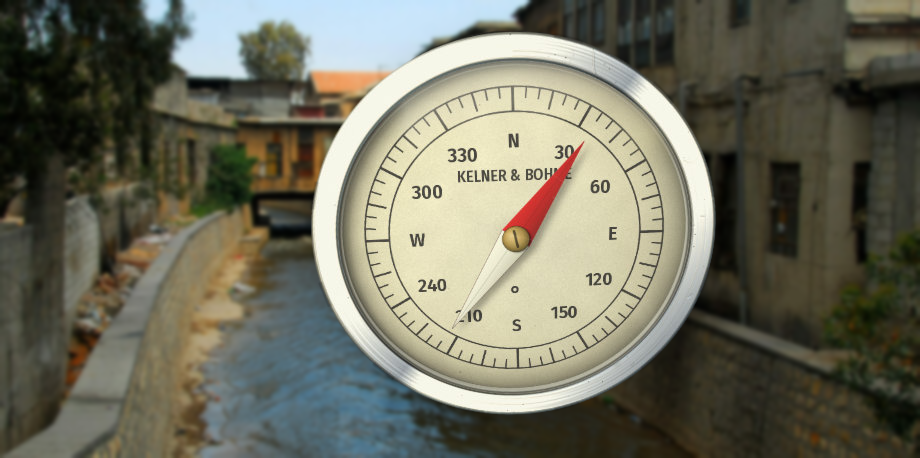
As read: value=35 unit=°
